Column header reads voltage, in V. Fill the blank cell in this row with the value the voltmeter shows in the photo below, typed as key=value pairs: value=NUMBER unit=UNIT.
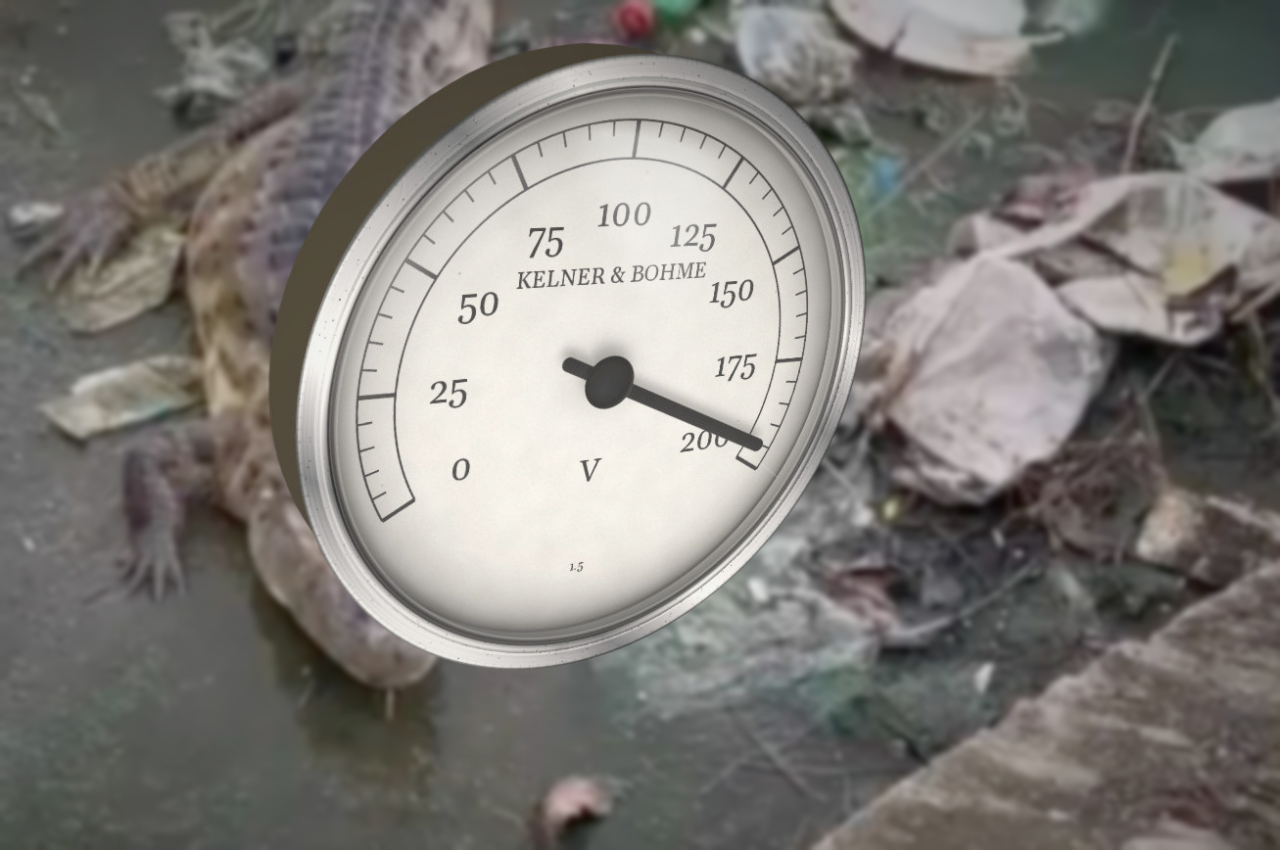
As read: value=195 unit=V
